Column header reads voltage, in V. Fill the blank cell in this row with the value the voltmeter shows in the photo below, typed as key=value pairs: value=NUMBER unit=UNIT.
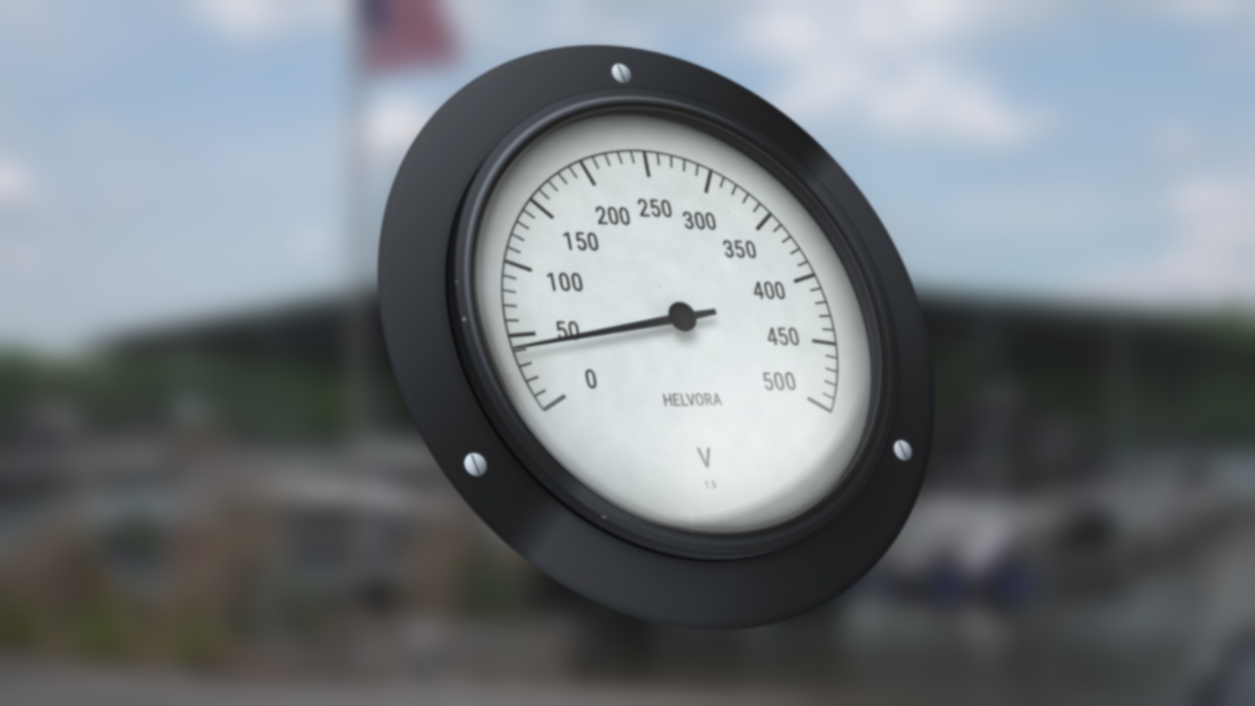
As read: value=40 unit=V
